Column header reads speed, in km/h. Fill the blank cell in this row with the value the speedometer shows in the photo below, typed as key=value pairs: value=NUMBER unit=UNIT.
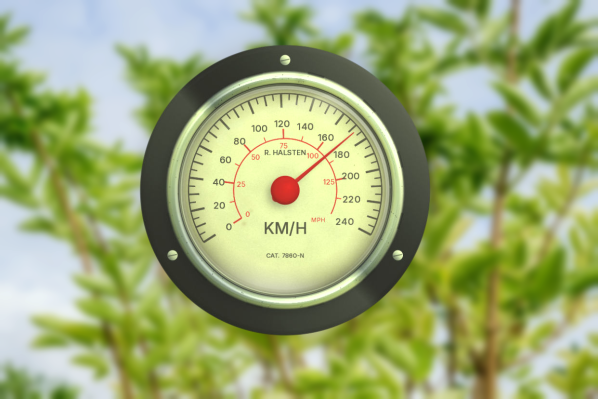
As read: value=172.5 unit=km/h
